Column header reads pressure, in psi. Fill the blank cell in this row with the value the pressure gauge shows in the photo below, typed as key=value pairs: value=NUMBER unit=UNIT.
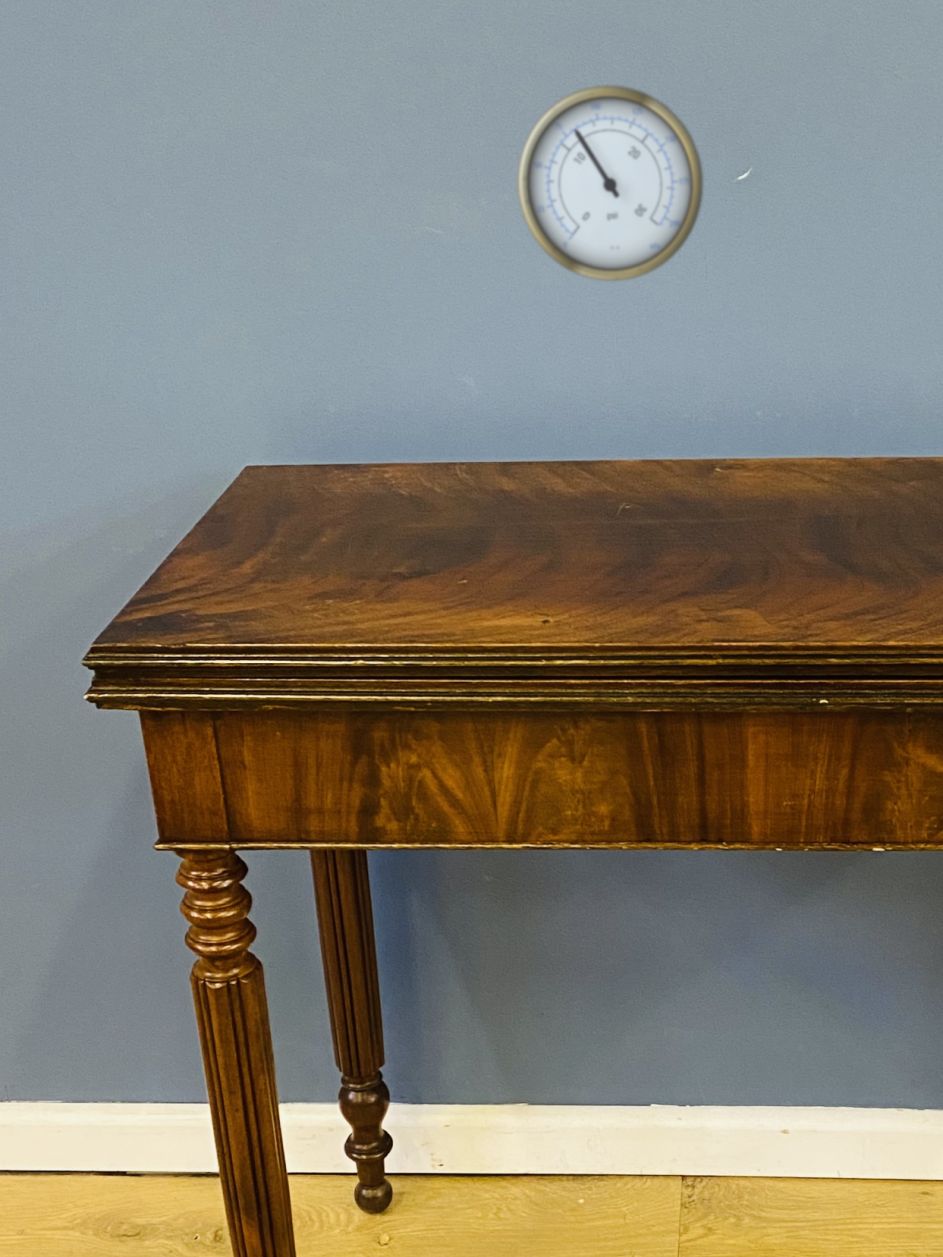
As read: value=12 unit=psi
